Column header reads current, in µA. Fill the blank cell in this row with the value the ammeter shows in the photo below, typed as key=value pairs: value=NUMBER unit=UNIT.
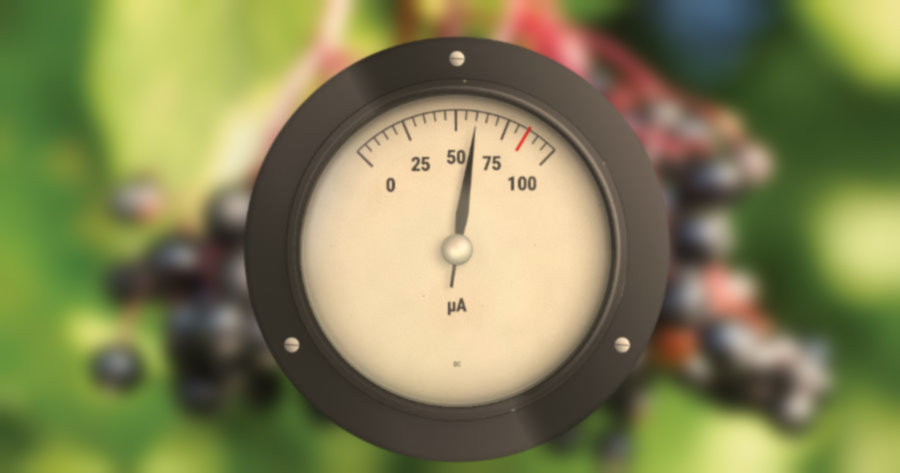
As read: value=60 unit=µA
